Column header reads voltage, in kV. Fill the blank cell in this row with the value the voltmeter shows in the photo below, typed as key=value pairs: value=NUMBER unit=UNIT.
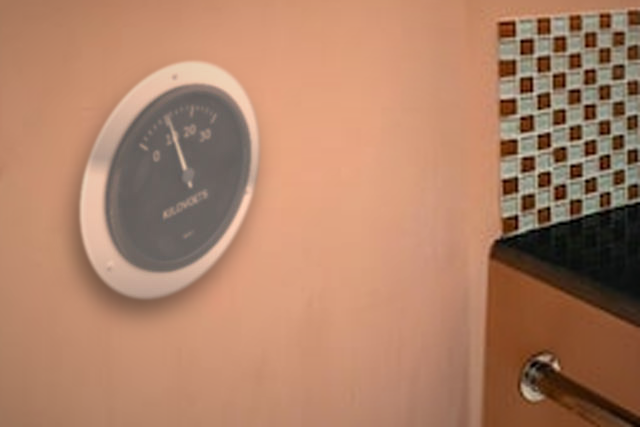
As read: value=10 unit=kV
